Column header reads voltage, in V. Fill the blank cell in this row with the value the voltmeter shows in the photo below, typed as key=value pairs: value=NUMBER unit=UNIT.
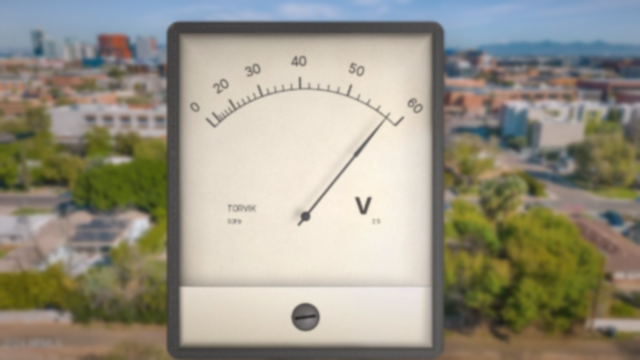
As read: value=58 unit=V
